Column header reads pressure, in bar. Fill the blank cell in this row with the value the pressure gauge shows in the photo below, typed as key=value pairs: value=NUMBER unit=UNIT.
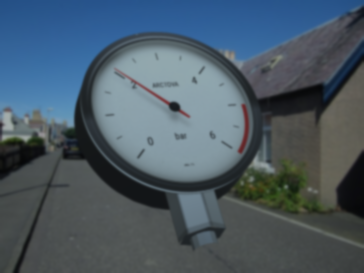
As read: value=2 unit=bar
